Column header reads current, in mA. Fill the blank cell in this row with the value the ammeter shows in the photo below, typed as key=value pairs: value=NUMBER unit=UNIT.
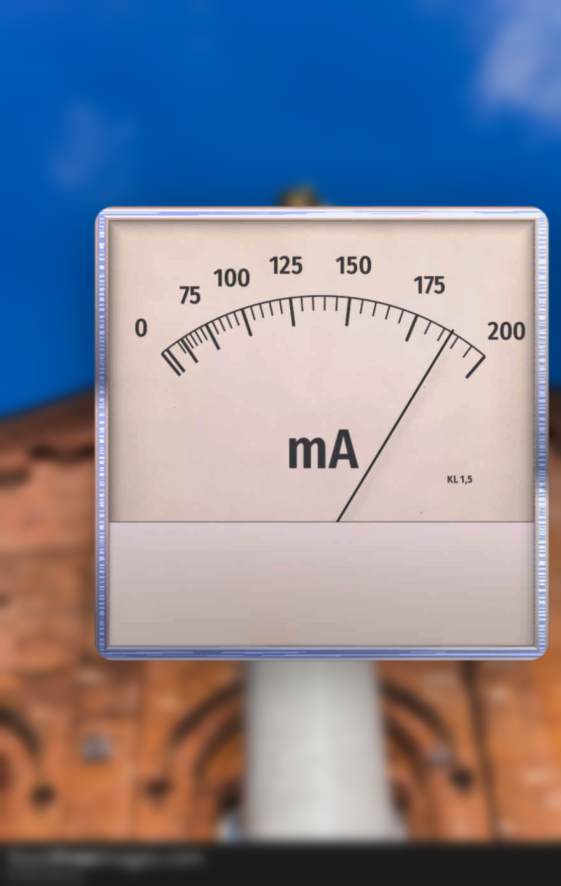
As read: value=187.5 unit=mA
